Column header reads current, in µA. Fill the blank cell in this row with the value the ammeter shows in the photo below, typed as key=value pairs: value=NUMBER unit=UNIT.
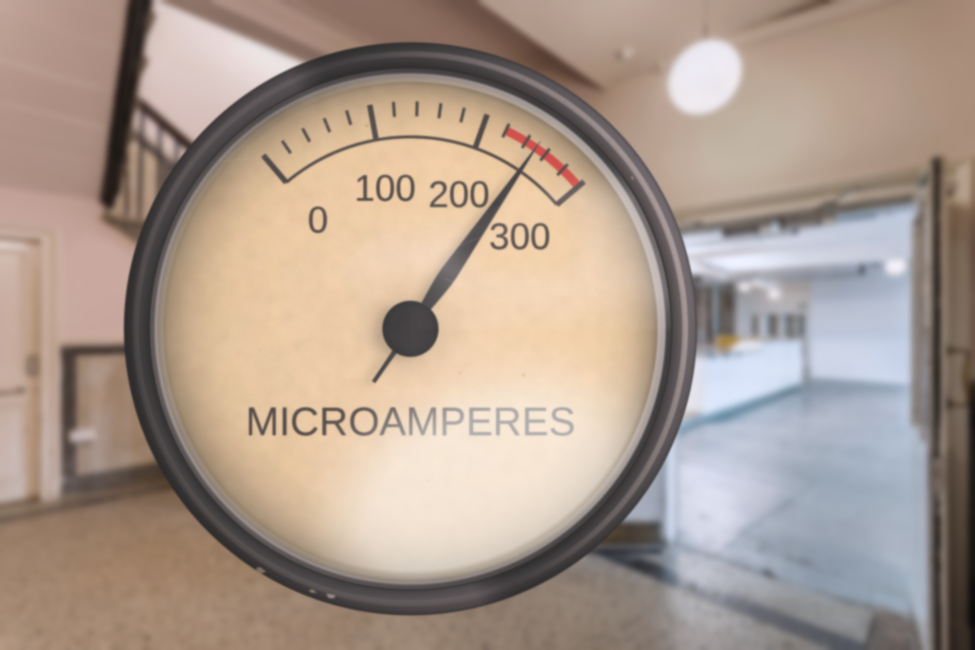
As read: value=250 unit=µA
